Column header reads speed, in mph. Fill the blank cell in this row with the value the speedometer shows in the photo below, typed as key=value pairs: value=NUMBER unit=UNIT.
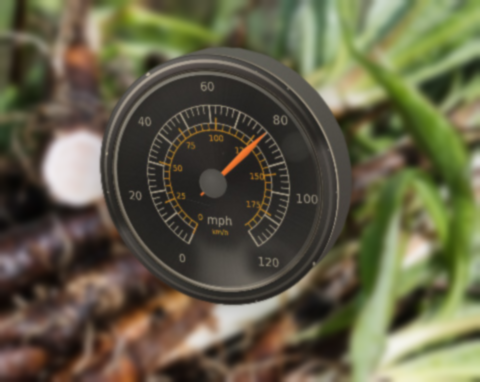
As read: value=80 unit=mph
